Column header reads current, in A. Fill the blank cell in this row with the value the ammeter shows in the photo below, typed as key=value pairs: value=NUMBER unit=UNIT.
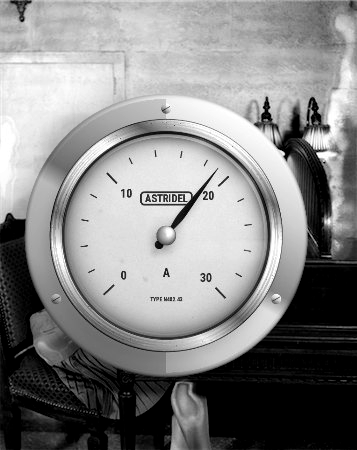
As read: value=19 unit=A
